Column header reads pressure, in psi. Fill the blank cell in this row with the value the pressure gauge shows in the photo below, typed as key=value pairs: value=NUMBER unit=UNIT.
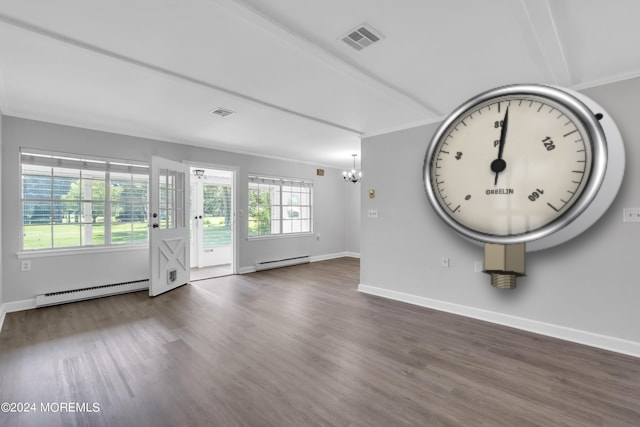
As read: value=85 unit=psi
